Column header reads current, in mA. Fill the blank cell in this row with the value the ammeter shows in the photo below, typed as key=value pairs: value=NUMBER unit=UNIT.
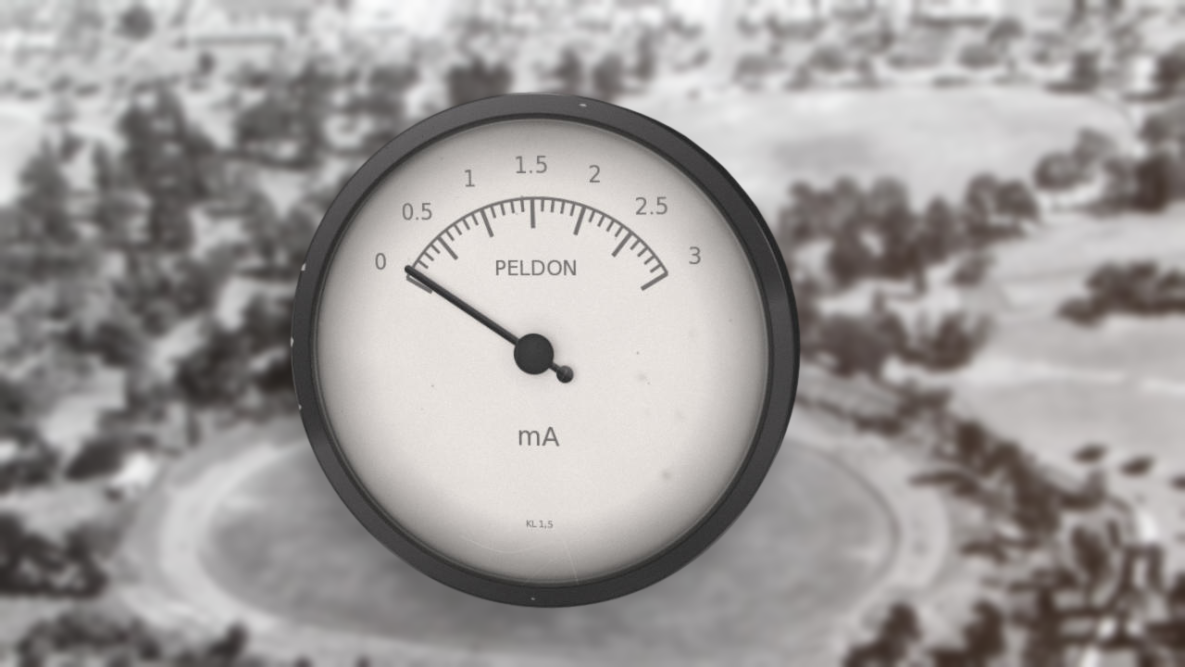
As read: value=0.1 unit=mA
